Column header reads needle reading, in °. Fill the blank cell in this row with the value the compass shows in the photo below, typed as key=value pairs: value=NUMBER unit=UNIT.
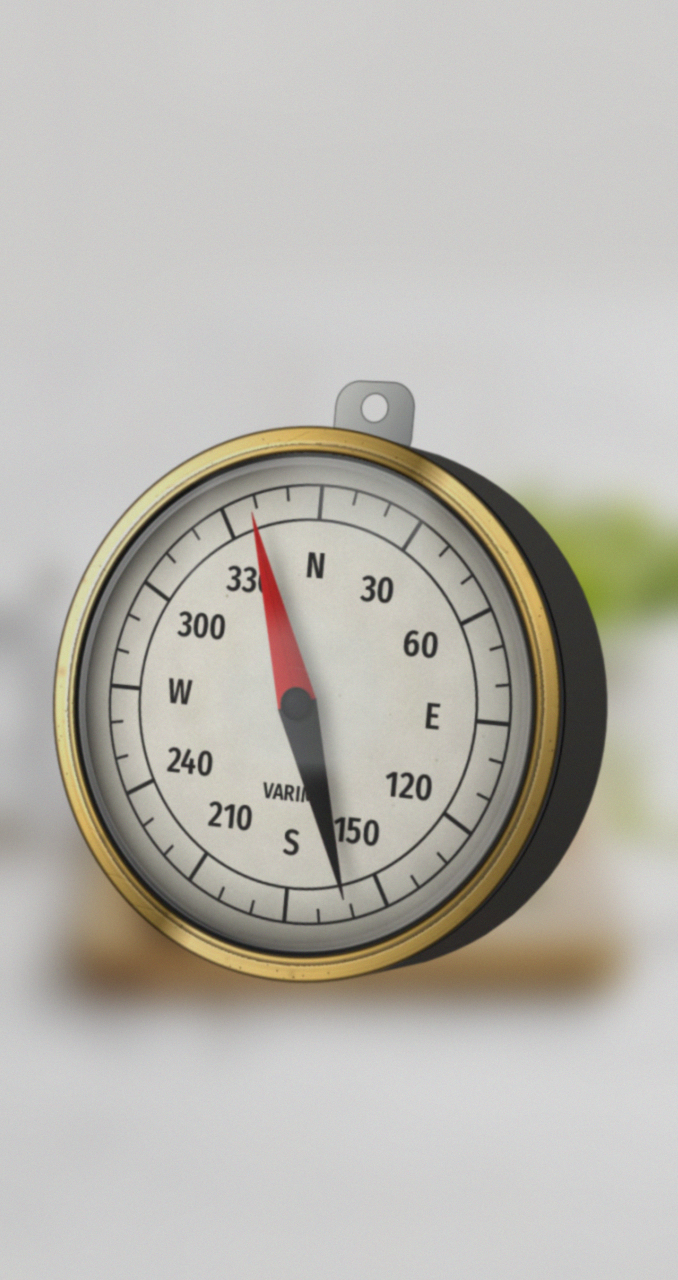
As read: value=340 unit=°
